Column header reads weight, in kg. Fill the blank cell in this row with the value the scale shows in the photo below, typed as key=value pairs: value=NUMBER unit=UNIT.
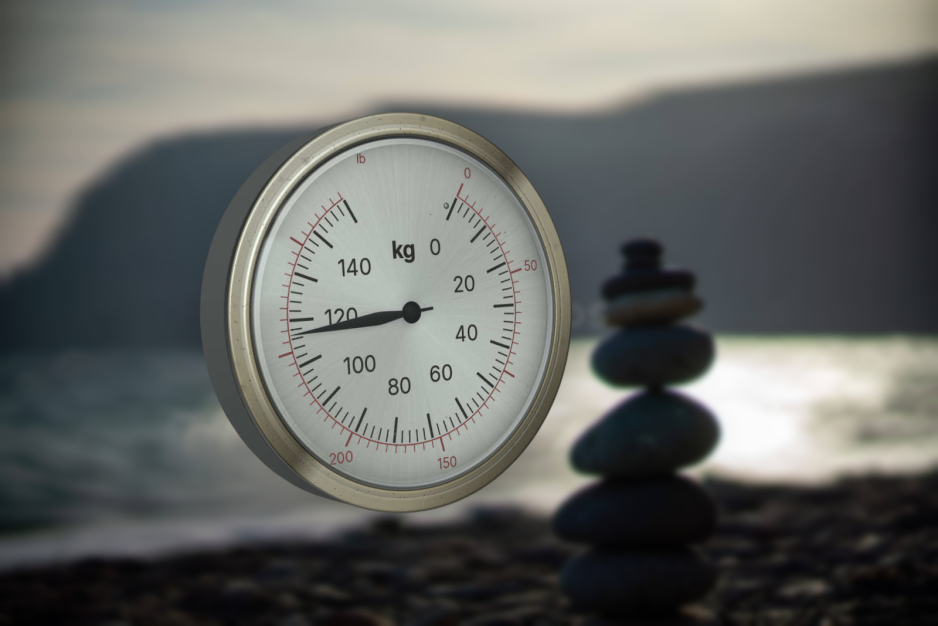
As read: value=117 unit=kg
